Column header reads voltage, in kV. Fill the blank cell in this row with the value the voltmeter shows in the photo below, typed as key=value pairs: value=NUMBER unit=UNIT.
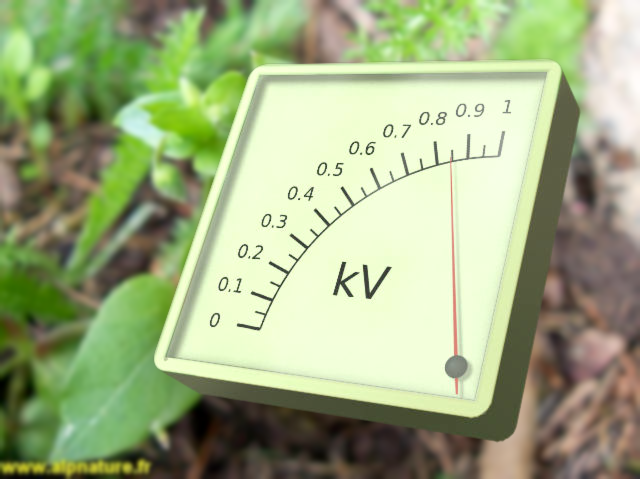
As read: value=0.85 unit=kV
